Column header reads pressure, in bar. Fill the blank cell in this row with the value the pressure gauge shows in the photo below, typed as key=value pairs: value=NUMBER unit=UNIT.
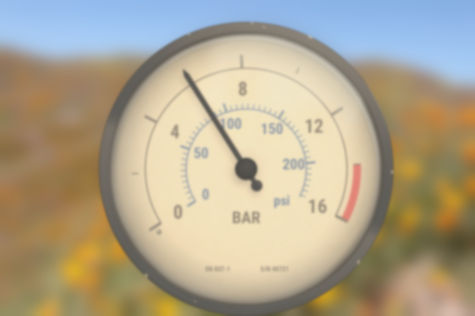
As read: value=6 unit=bar
